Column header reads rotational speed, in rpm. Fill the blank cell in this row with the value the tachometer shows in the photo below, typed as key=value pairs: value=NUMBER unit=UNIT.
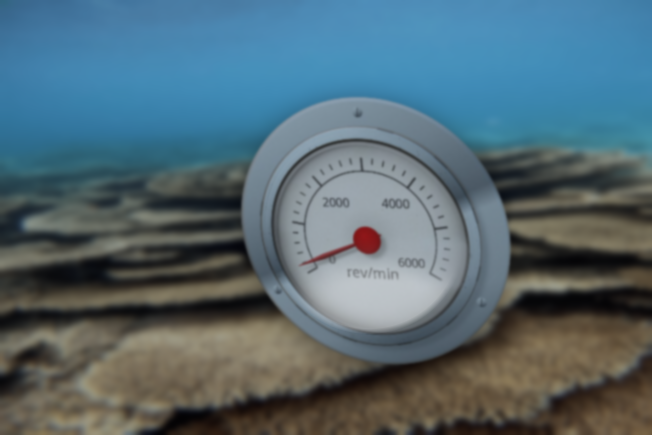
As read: value=200 unit=rpm
